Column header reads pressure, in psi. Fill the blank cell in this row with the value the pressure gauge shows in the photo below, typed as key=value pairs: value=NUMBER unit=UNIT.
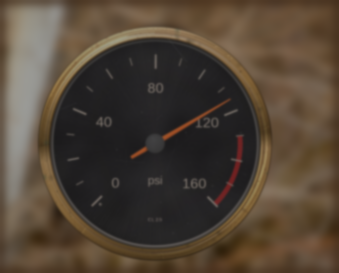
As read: value=115 unit=psi
